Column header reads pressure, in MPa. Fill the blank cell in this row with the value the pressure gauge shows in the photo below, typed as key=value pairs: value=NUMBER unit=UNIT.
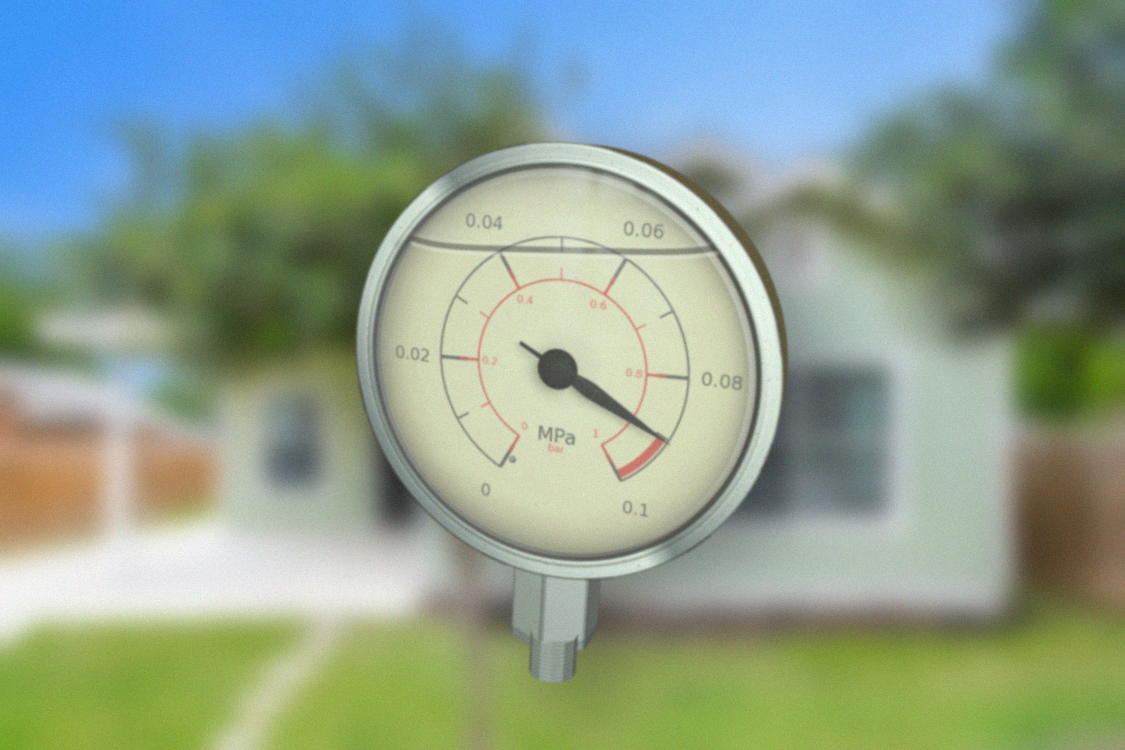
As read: value=0.09 unit=MPa
